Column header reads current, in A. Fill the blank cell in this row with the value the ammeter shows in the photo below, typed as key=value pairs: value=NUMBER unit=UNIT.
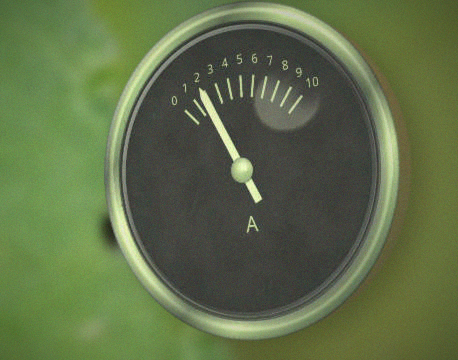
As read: value=2 unit=A
